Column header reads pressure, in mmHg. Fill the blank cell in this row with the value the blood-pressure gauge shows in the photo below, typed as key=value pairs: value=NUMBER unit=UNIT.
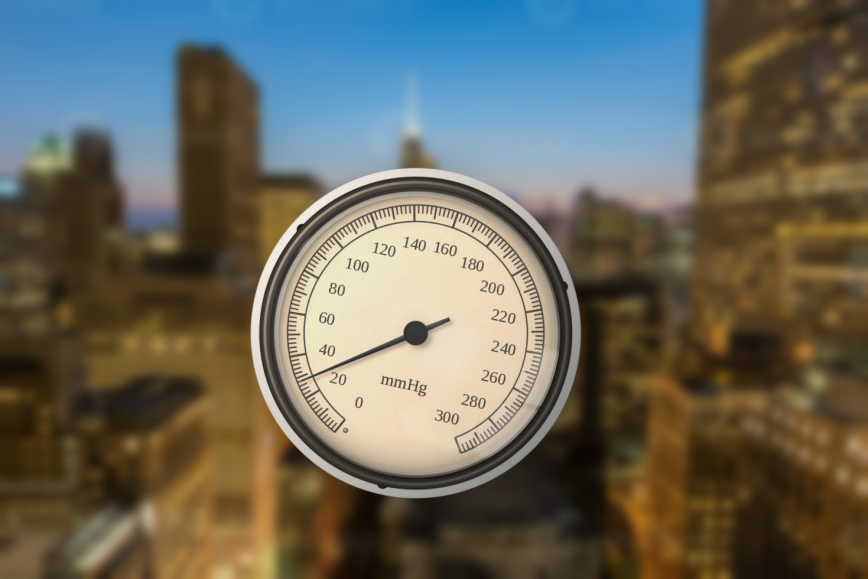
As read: value=28 unit=mmHg
